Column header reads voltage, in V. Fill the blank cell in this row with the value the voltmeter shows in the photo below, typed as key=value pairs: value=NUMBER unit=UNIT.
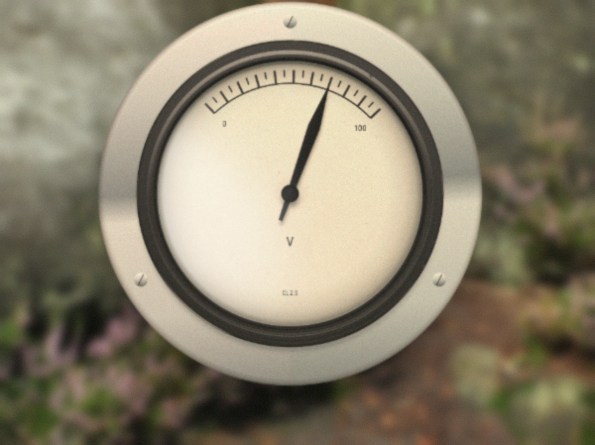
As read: value=70 unit=V
